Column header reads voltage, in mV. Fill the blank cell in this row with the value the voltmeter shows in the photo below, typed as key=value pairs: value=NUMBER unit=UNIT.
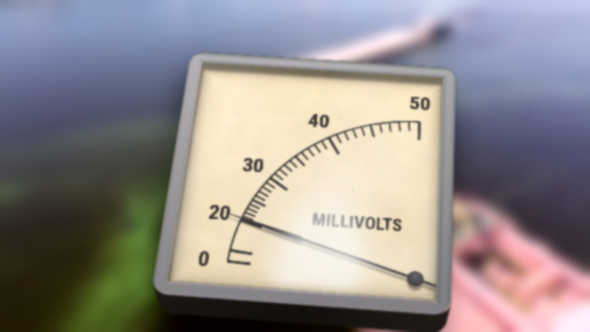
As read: value=20 unit=mV
